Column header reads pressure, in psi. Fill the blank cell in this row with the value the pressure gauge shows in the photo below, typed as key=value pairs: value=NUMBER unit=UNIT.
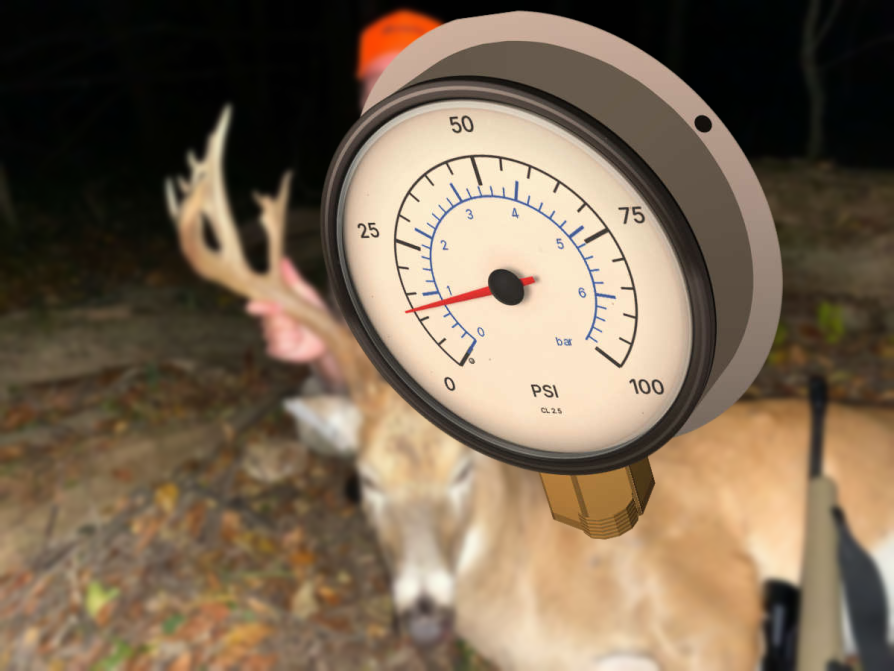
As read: value=12.5 unit=psi
